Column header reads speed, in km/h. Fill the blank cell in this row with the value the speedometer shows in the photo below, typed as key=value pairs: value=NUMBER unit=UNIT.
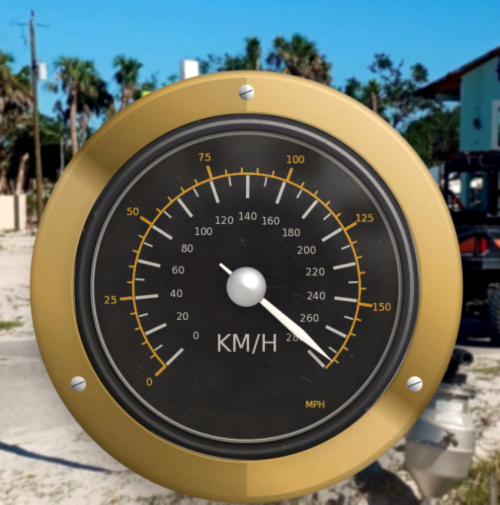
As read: value=275 unit=km/h
